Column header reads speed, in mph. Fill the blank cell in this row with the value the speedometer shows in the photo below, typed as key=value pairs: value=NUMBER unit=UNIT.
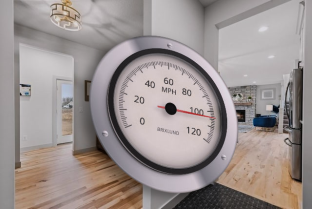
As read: value=105 unit=mph
